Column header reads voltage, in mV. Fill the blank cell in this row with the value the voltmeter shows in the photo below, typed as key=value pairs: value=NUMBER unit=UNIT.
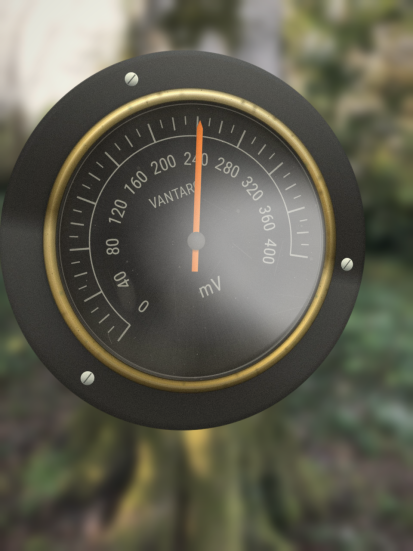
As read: value=240 unit=mV
